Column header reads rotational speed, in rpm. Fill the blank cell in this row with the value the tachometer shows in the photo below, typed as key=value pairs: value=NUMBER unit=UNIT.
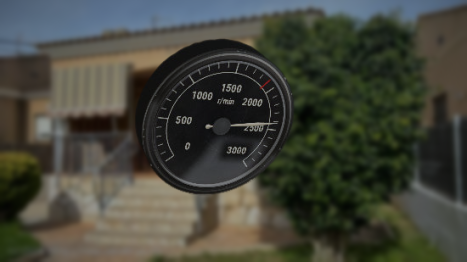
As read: value=2400 unit=rpm
